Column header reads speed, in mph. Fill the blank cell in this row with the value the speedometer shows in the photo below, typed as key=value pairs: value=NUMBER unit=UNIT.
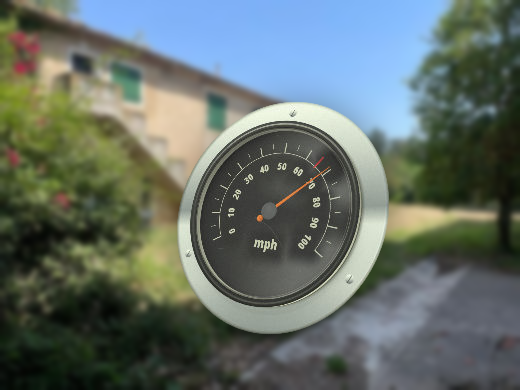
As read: value=70 unit=mph
